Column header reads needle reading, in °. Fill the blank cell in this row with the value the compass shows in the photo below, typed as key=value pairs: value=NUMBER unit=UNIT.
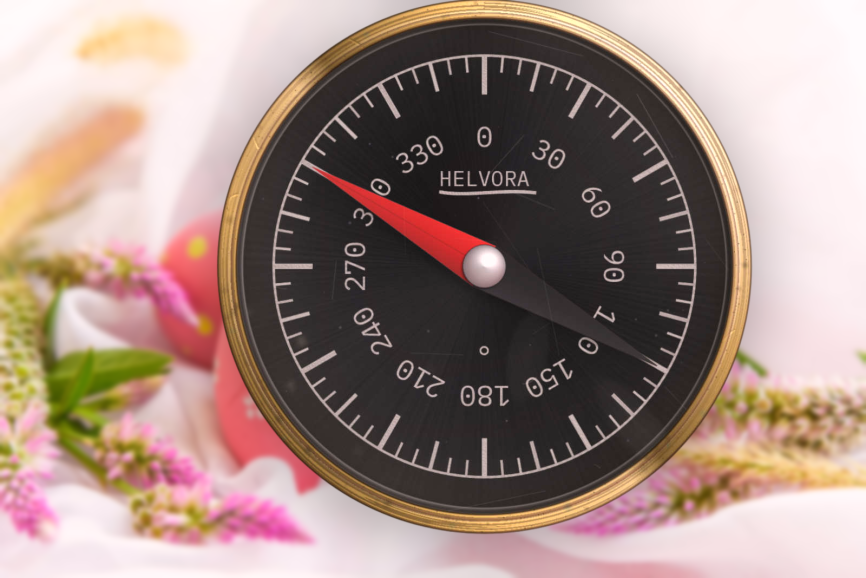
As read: value=300 unit=°
